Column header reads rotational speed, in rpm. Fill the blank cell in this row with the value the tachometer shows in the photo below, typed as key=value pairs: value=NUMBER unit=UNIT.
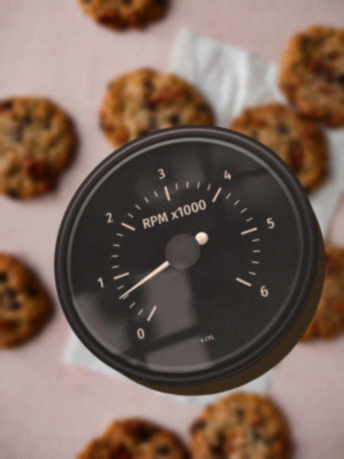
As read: value=600 unit=rpm
